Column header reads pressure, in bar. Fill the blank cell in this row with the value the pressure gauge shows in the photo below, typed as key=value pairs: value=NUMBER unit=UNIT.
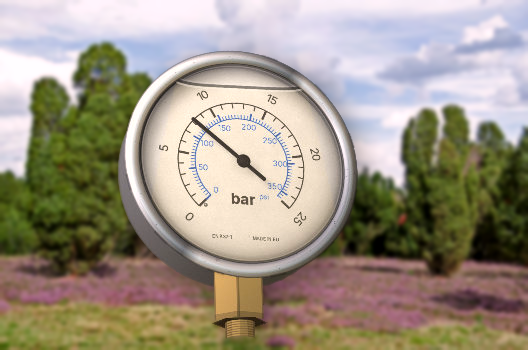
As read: value=8 unit=bar
